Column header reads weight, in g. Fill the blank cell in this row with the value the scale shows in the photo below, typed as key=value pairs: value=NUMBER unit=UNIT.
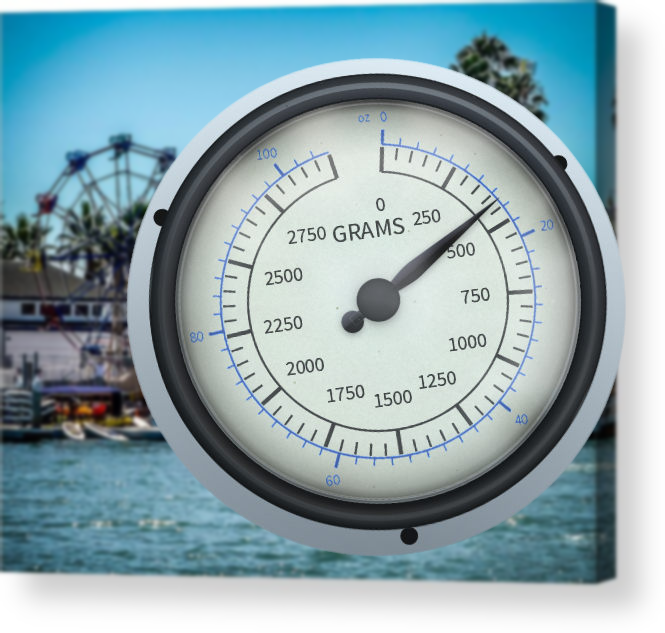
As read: value=425 unit=g
